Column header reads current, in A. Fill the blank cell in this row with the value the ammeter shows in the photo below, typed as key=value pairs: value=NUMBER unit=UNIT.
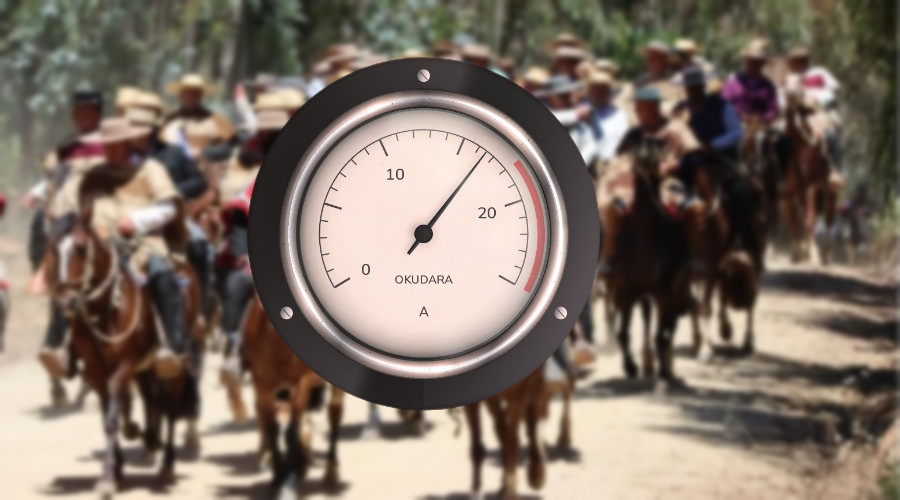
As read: value=16.5 unit=A
